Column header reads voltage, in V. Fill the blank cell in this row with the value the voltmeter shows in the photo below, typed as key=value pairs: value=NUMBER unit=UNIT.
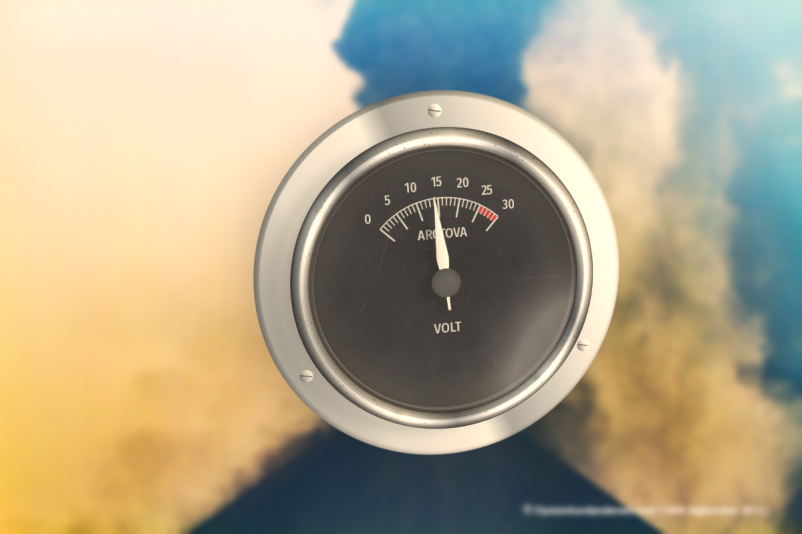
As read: value=14 unit=V
